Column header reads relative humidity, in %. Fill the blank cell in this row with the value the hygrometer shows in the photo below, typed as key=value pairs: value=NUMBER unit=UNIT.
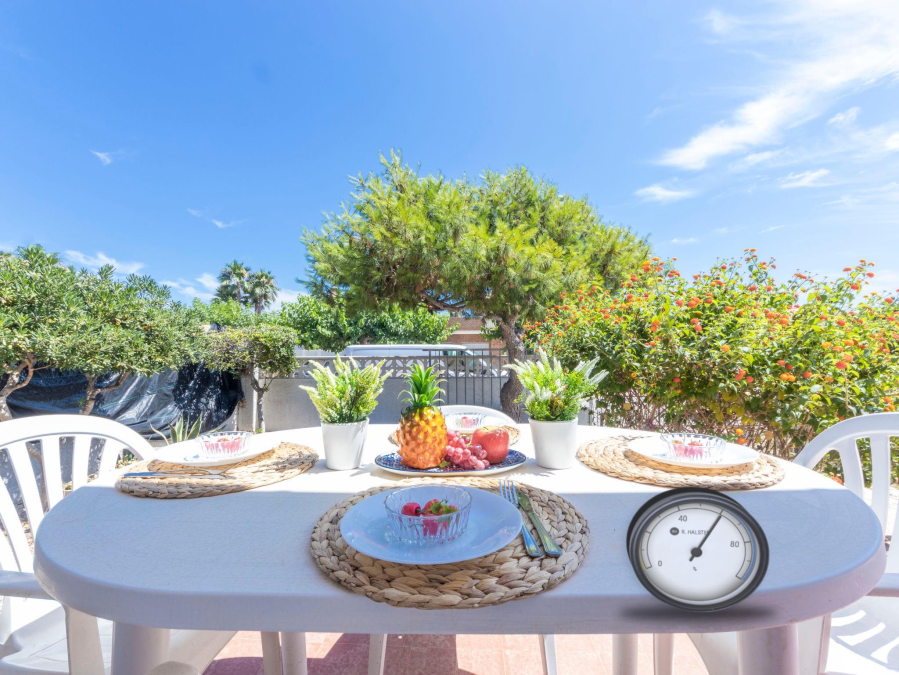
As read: value=60 unit=%
